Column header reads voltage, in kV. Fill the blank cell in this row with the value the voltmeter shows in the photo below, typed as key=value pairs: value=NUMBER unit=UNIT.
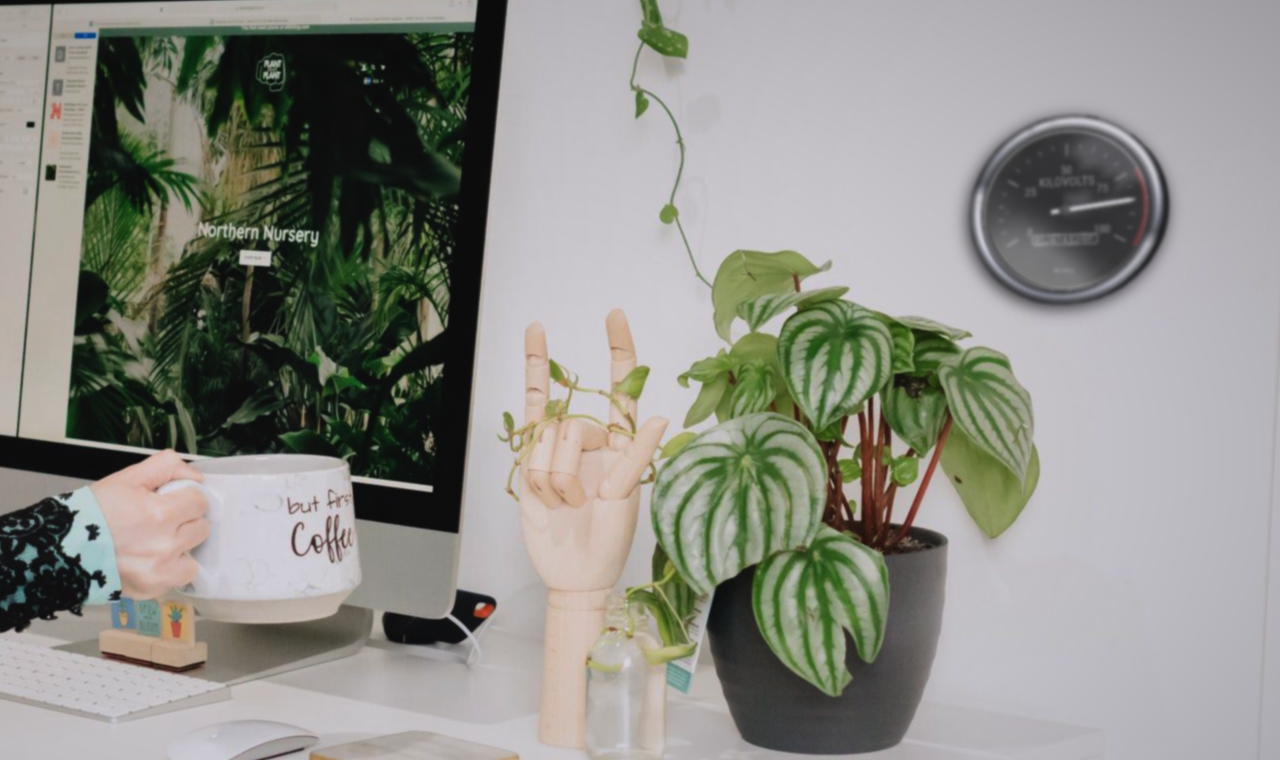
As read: value=85 unit=kV
